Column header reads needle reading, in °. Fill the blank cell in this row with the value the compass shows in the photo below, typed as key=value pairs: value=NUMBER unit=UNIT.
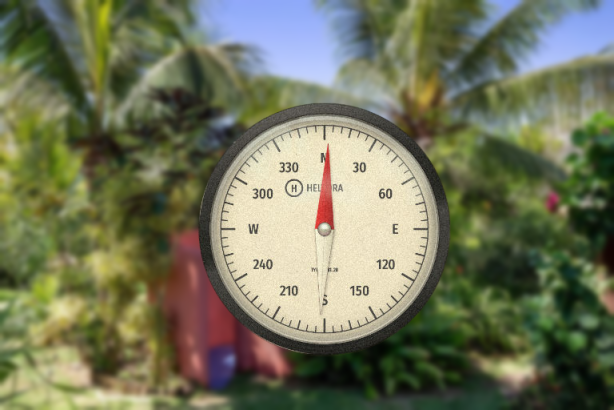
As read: value=2.5 unit=°
